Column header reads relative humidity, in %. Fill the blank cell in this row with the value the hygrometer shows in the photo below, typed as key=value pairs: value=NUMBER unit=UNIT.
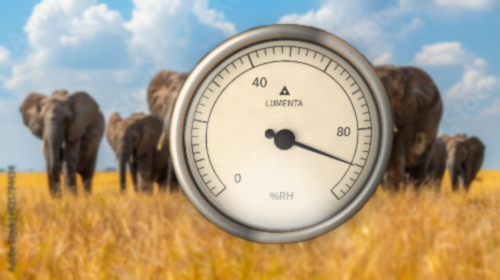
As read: value=90 unit=%
